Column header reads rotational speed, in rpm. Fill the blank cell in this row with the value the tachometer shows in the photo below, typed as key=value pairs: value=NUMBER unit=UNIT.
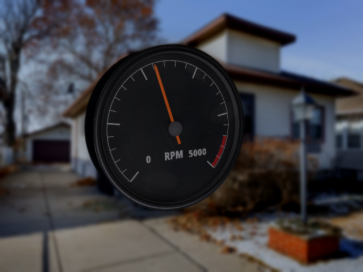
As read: value=2200 unit=rpm
